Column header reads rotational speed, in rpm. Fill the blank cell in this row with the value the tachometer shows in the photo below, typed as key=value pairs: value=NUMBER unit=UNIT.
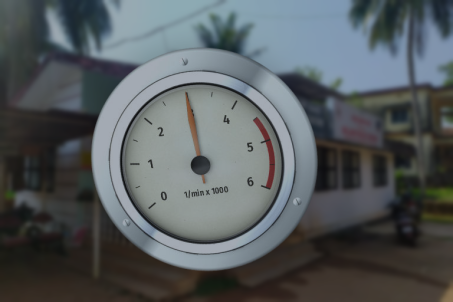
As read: value=3000 unit=rpm
